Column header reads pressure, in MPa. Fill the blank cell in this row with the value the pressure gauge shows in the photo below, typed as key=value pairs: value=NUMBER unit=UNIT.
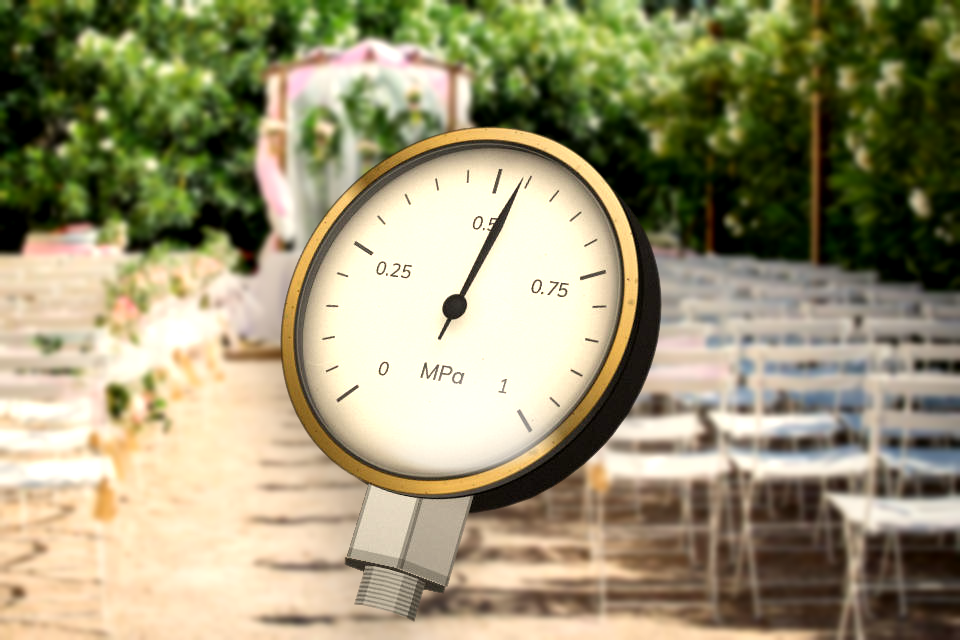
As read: value=0.55 unit=MPa
